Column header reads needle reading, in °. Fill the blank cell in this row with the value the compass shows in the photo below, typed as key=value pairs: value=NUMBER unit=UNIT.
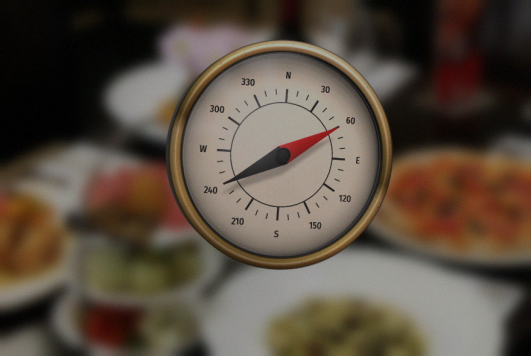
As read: value=60 unit=°
